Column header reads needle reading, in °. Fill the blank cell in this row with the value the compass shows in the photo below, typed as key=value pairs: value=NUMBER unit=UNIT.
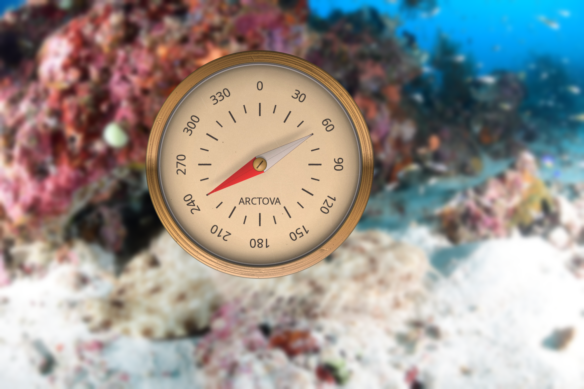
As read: value=240 unit=°
